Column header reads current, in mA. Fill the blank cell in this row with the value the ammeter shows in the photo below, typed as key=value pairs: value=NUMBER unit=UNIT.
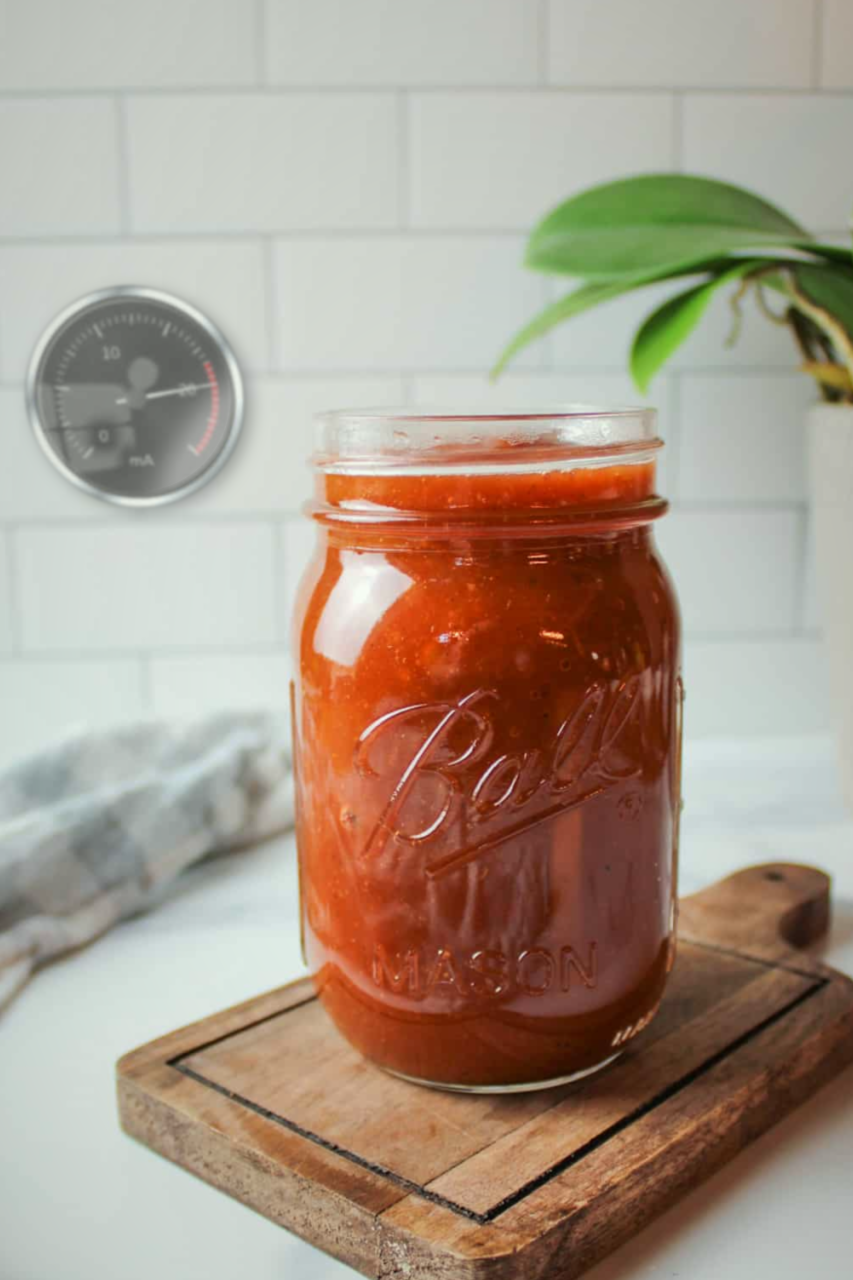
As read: value=20 unit=mA
